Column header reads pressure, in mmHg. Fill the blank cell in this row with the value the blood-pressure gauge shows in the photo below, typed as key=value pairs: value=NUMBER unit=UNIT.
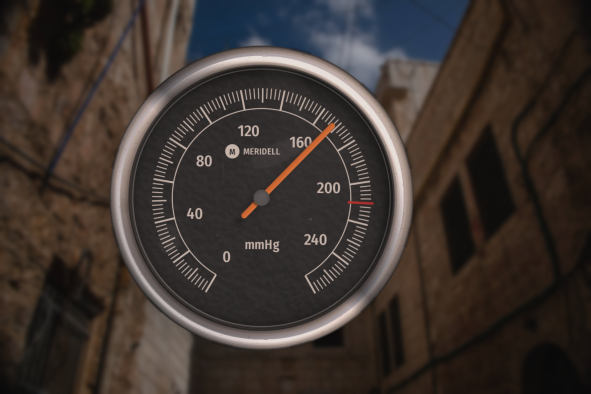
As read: value=168 unit=mmHg
